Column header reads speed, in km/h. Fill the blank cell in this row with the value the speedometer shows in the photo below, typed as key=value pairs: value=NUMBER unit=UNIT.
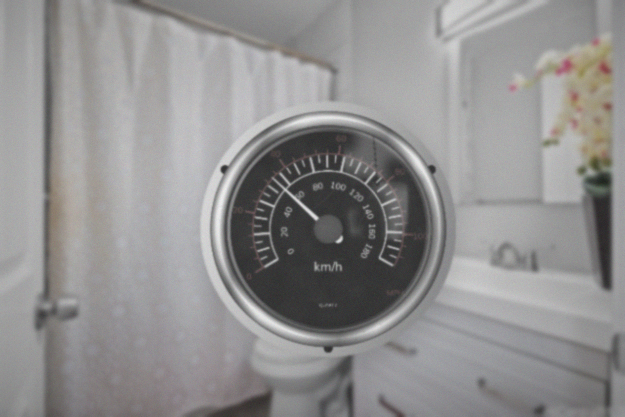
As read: value=55 unit=km/h
